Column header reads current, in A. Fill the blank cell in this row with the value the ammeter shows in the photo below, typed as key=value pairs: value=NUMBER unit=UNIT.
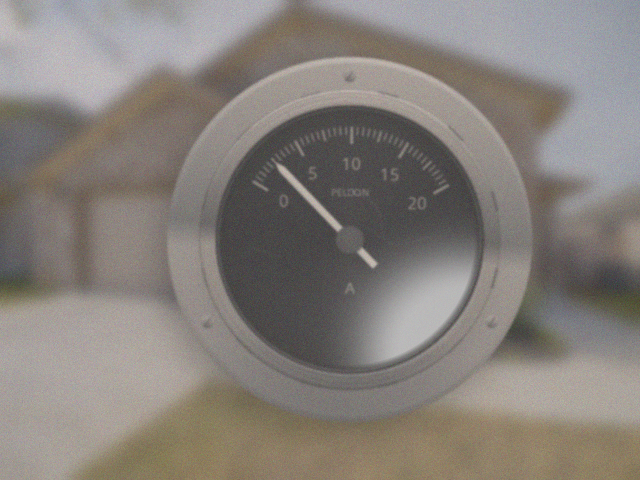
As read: value=2.5 unit=A
